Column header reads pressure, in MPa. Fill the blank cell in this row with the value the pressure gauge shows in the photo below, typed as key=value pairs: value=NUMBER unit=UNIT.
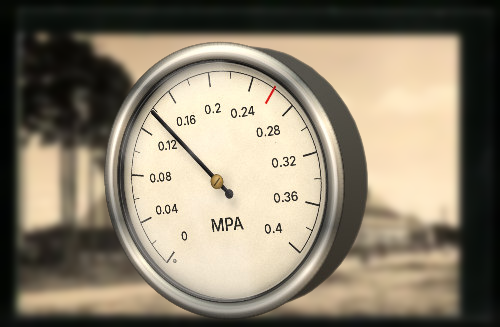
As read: value=0.14 unit=MPa
